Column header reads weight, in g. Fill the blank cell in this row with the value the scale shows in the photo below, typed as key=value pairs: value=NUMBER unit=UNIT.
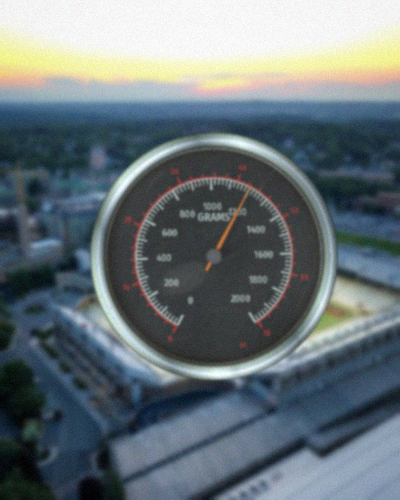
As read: value=1200 unit=g
